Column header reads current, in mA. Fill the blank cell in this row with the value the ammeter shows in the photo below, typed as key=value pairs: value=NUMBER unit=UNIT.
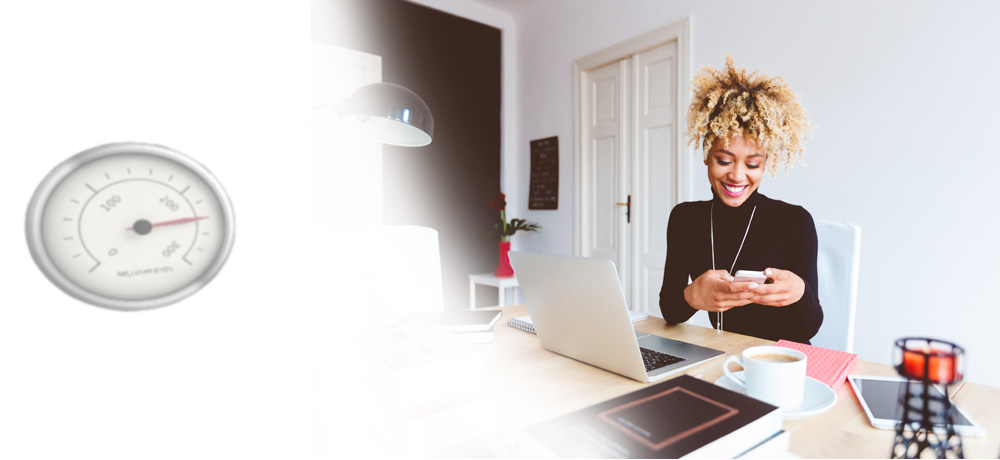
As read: value=240 unit=mA
